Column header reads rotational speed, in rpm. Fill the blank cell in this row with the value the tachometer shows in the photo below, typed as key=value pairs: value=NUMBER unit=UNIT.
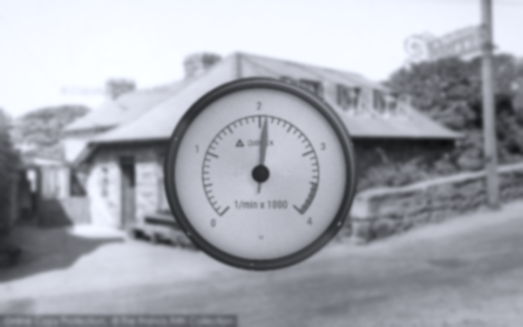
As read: value=2100 unit=rpm
